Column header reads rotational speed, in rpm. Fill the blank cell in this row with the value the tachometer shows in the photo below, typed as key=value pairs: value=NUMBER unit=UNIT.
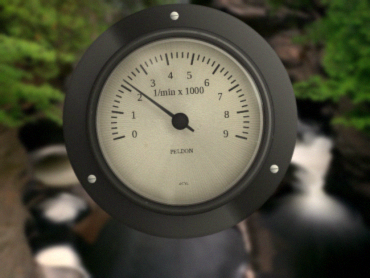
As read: value=2200 unit=rpm
